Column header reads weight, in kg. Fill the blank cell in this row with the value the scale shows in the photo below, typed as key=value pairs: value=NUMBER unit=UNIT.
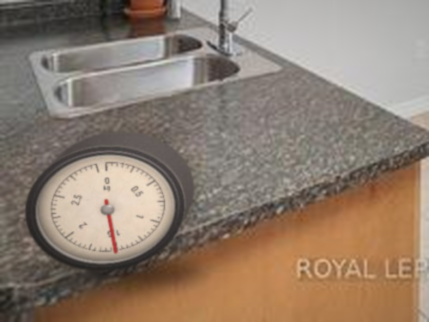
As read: value=1.5 unit=kg
